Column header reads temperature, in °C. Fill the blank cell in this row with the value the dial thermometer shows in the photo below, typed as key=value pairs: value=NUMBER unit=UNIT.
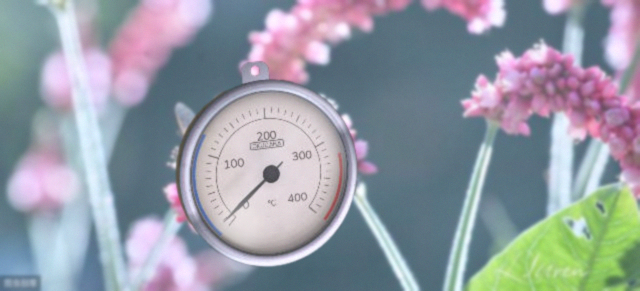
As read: value=10 unit=°C
